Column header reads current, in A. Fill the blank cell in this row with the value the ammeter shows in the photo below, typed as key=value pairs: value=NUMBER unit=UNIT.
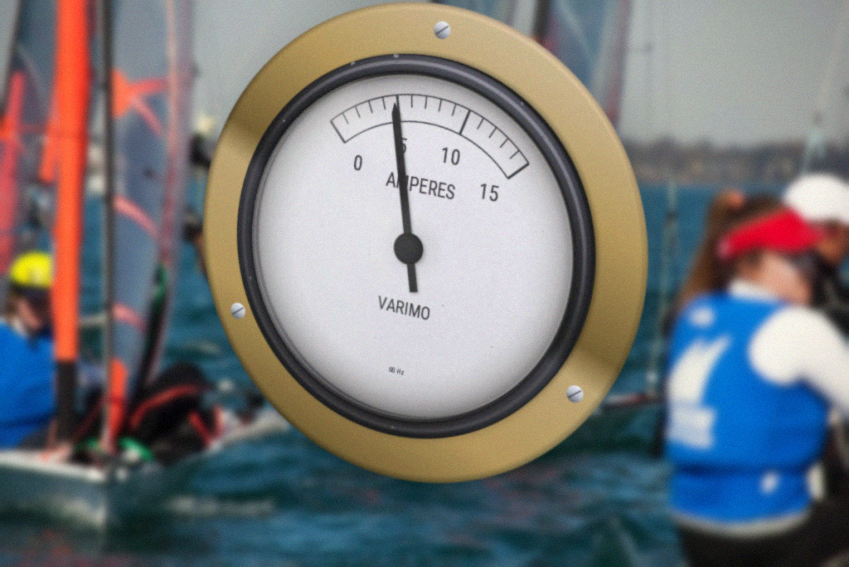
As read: value=5 unit=A
